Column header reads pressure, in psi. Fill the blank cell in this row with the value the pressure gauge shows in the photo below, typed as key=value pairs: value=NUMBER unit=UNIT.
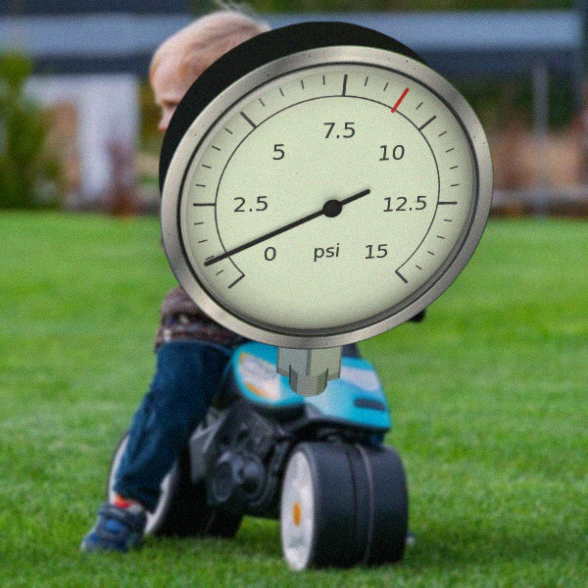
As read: value=1 unit=psi
